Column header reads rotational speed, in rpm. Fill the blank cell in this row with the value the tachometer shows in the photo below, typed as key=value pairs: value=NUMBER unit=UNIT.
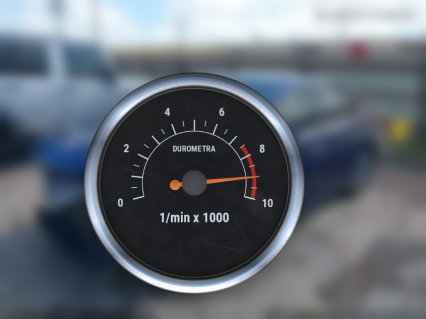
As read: value=9000 unit=rpm
